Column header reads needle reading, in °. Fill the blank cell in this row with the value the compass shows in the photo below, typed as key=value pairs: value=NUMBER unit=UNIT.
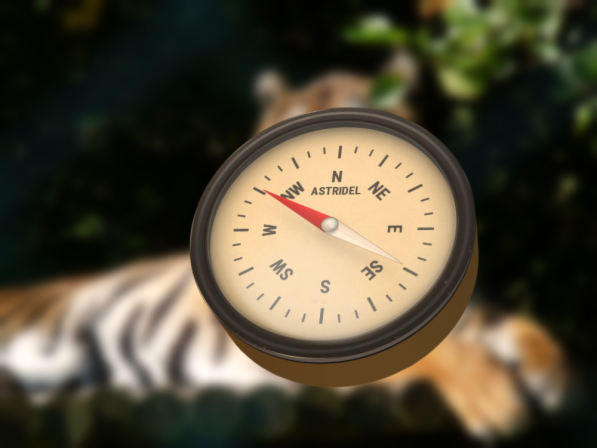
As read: value=300 unit=°
